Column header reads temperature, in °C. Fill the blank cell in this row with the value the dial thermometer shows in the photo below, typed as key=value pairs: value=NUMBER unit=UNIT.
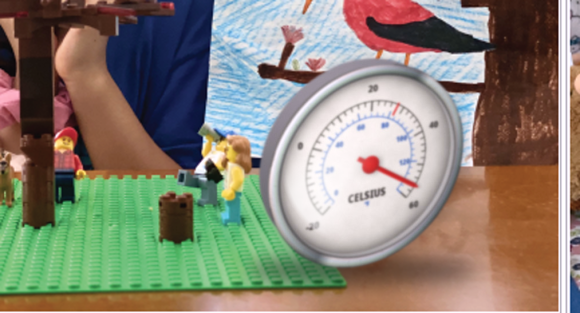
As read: value=56 unit=°C
